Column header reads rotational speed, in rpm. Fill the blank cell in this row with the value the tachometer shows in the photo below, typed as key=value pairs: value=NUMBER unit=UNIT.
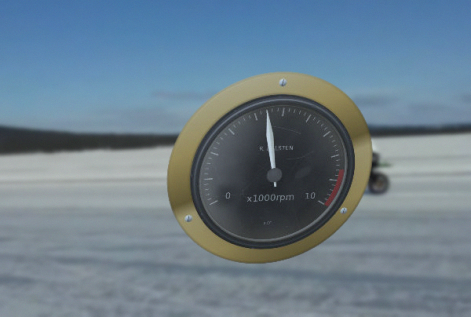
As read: value=4400 unit=rpm
